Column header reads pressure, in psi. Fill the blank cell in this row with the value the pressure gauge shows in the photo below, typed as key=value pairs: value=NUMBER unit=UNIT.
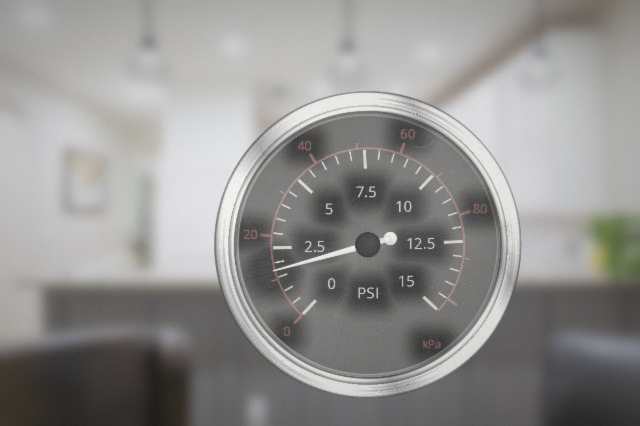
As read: value=1.75 unit=psi
